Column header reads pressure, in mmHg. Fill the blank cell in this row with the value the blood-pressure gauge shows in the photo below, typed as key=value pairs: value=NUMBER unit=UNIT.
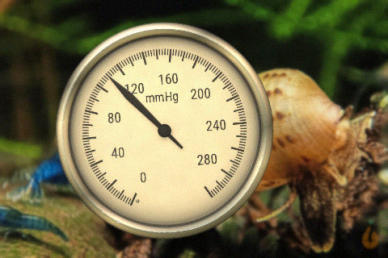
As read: value=110 unit=mmHg
